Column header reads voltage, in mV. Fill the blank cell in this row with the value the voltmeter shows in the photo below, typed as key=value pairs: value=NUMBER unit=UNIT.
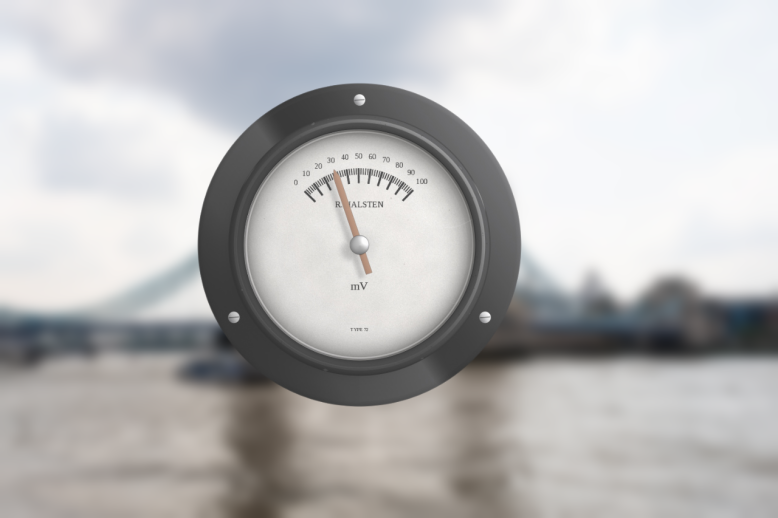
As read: value=30 unit=mV
